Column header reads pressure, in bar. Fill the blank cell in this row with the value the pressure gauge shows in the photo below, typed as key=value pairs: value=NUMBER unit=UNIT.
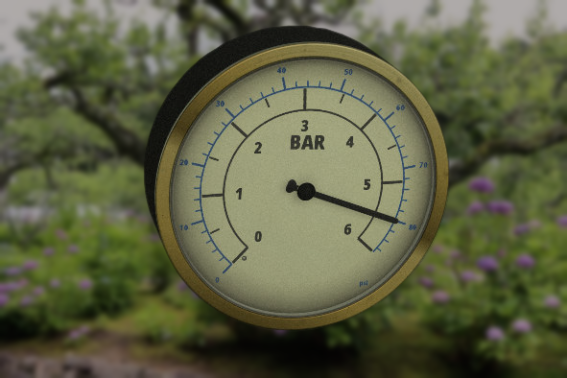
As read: value=5.5 unit=bar
